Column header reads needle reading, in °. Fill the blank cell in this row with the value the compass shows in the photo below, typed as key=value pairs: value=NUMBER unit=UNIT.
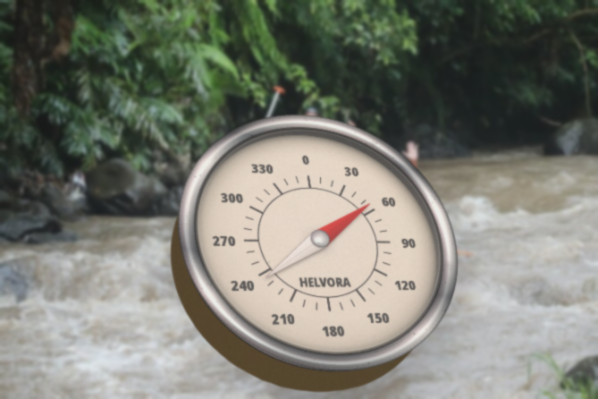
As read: value=55 unit=°
